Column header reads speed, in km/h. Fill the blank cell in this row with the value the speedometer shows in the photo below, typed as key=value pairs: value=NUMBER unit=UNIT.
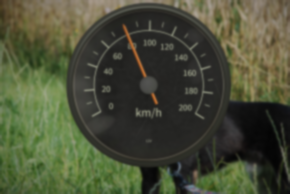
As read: value=80 unit=km/h
